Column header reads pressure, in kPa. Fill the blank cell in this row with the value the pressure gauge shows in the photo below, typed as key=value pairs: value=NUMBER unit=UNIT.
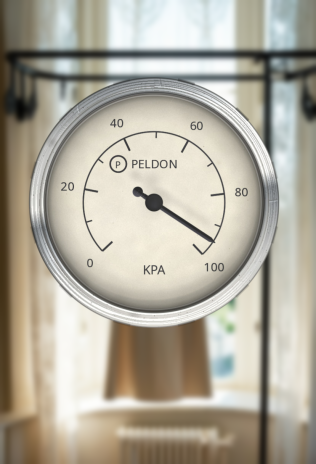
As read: value=95 unit=kPa
